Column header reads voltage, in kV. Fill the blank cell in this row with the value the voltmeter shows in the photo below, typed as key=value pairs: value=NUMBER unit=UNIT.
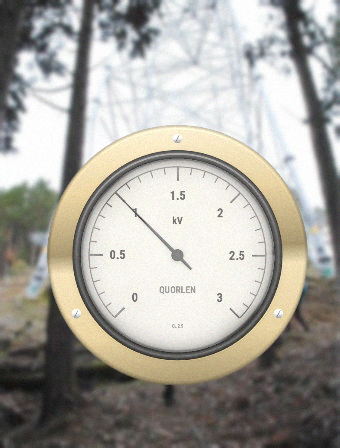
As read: value=1 unit=kV
